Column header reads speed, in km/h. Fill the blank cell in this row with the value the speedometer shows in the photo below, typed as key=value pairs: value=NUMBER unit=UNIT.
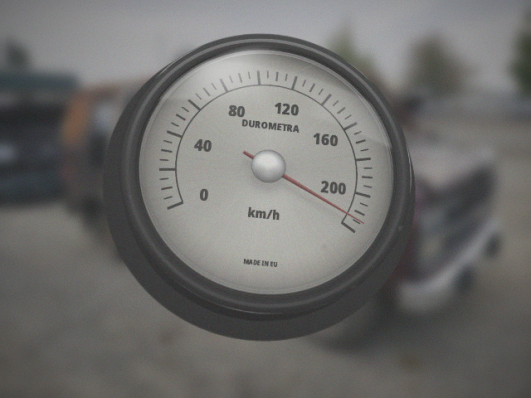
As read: value=215 unit=km/h
